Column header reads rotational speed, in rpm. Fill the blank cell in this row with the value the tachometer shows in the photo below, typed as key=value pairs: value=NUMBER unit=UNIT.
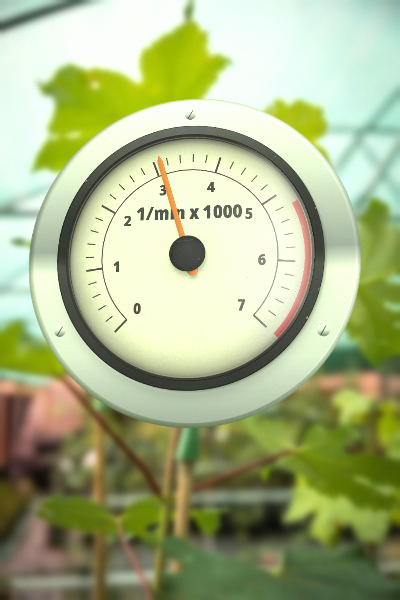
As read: value=3100 unit=rpm
